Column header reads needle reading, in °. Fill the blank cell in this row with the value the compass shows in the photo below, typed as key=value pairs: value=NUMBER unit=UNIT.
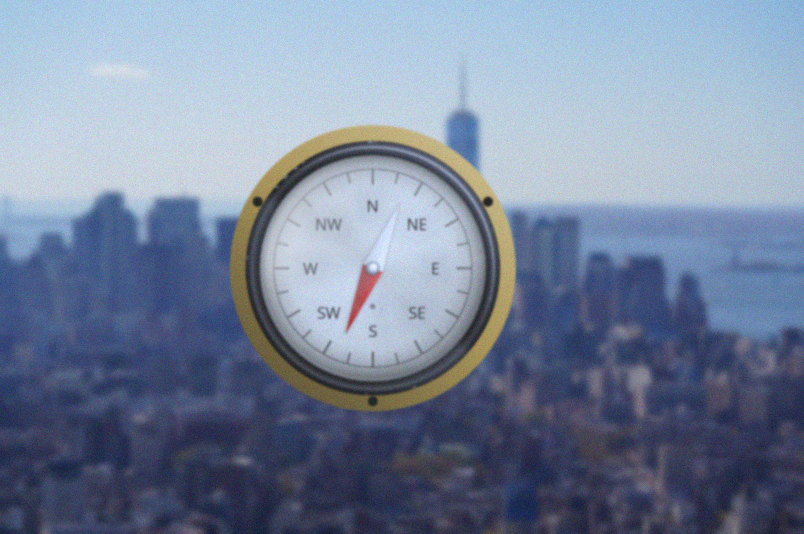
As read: value=202.5 unit=°
